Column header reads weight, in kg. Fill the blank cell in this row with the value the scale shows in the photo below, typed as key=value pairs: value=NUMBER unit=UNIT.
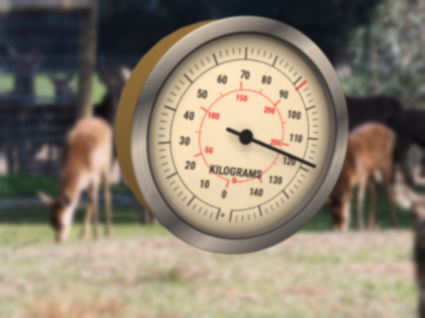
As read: value=118 unit=kg
